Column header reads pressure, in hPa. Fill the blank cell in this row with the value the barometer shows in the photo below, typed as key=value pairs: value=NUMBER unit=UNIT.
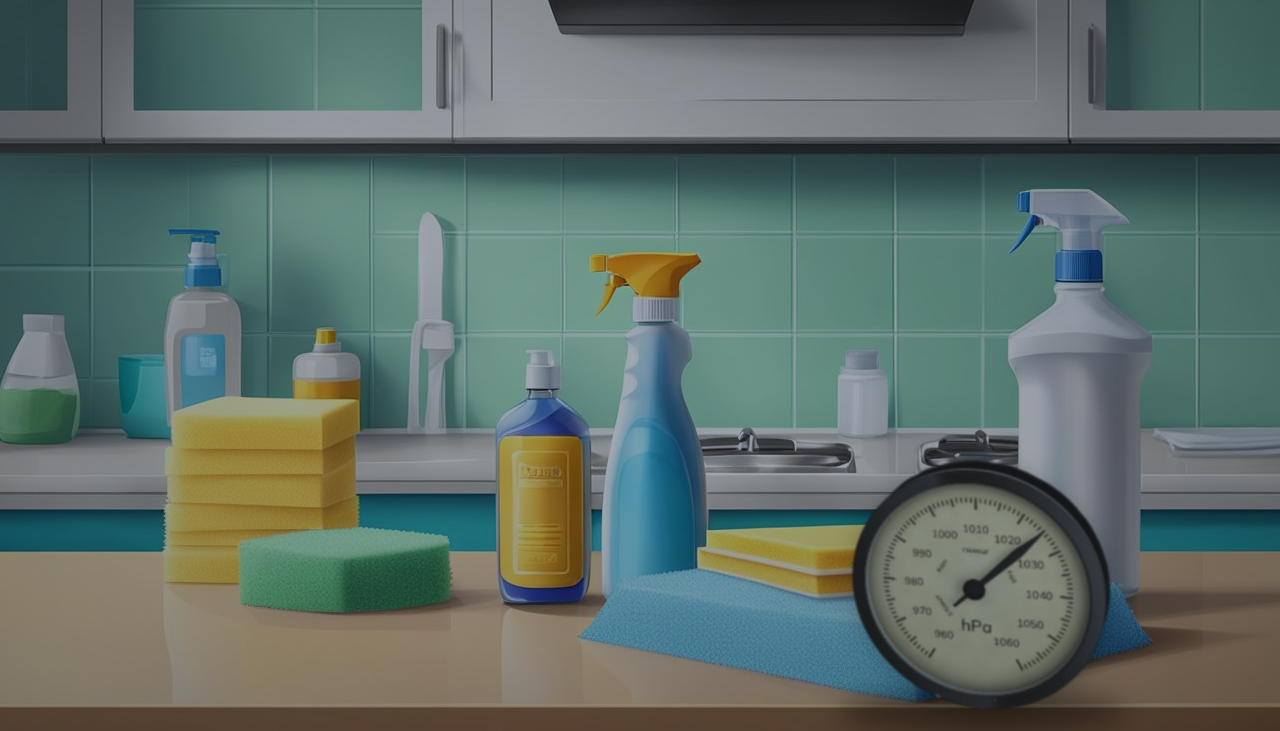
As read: value=1025 unit=hPa
